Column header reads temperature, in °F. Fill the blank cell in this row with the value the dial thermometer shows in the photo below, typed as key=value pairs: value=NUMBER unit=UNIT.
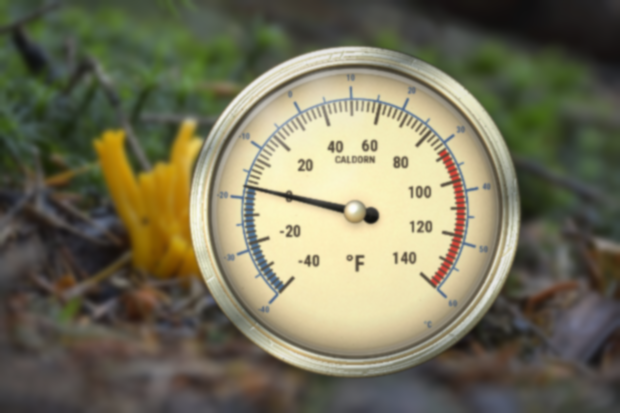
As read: value=0 unit=°F
